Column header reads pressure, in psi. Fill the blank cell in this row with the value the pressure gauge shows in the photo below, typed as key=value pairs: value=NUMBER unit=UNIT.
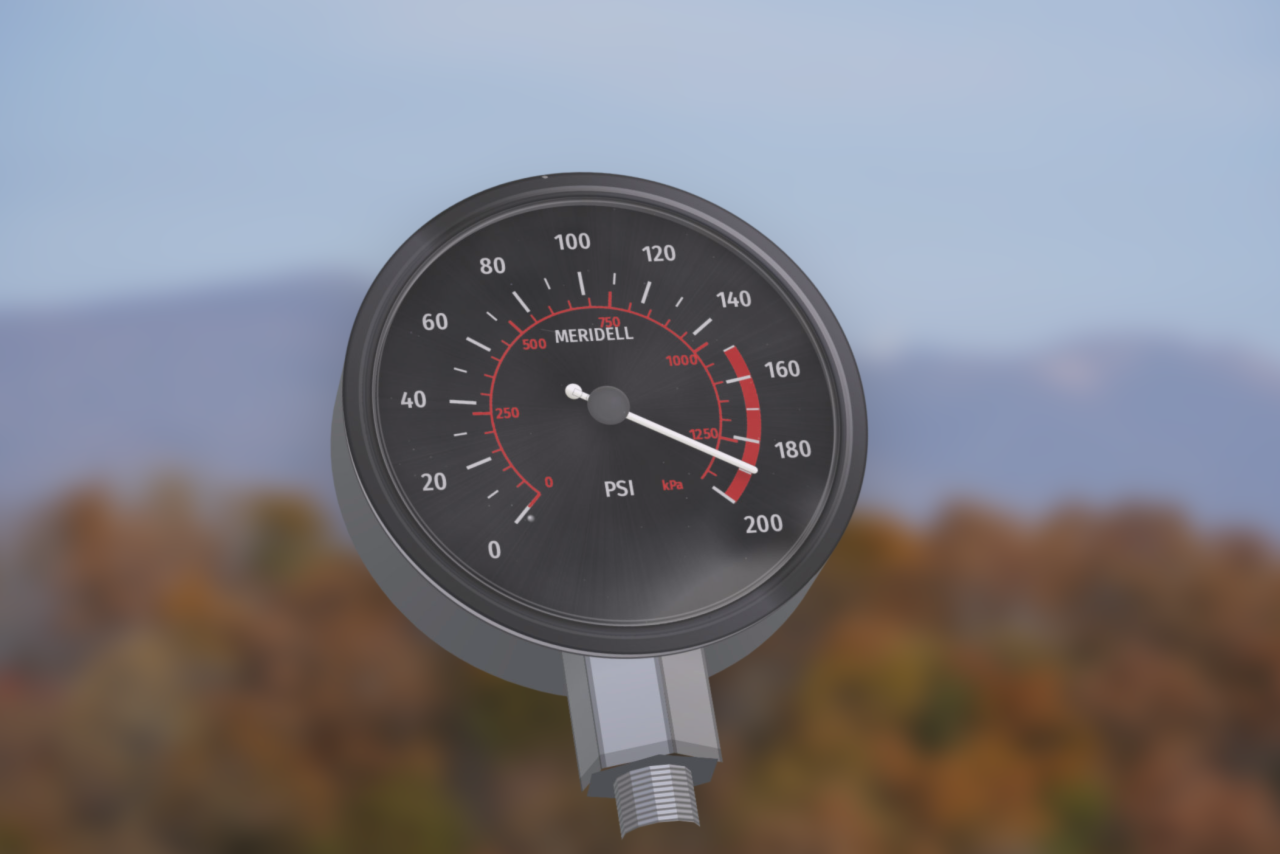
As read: value=190 unit=psi
